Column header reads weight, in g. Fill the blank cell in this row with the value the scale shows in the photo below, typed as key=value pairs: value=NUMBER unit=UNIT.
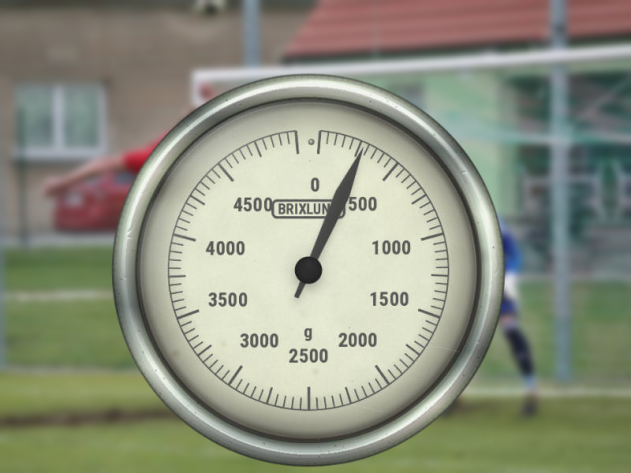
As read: value=275 unit=g
